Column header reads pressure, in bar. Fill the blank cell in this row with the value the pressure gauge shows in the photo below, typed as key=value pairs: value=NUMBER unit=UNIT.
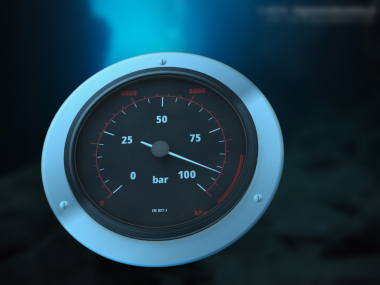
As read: value=92.5 unit=bar
